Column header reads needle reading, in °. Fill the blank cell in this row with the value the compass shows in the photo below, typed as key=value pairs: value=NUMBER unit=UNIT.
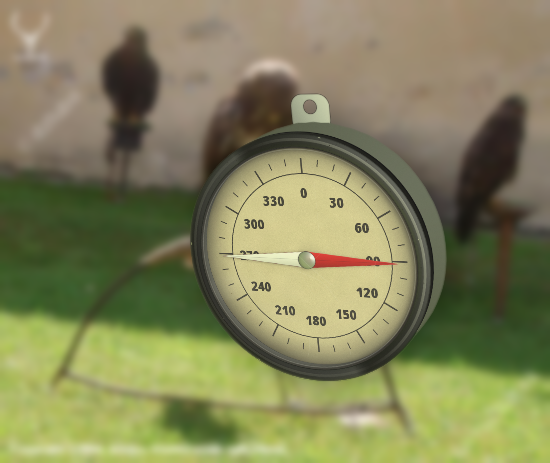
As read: value=90 unit=°
